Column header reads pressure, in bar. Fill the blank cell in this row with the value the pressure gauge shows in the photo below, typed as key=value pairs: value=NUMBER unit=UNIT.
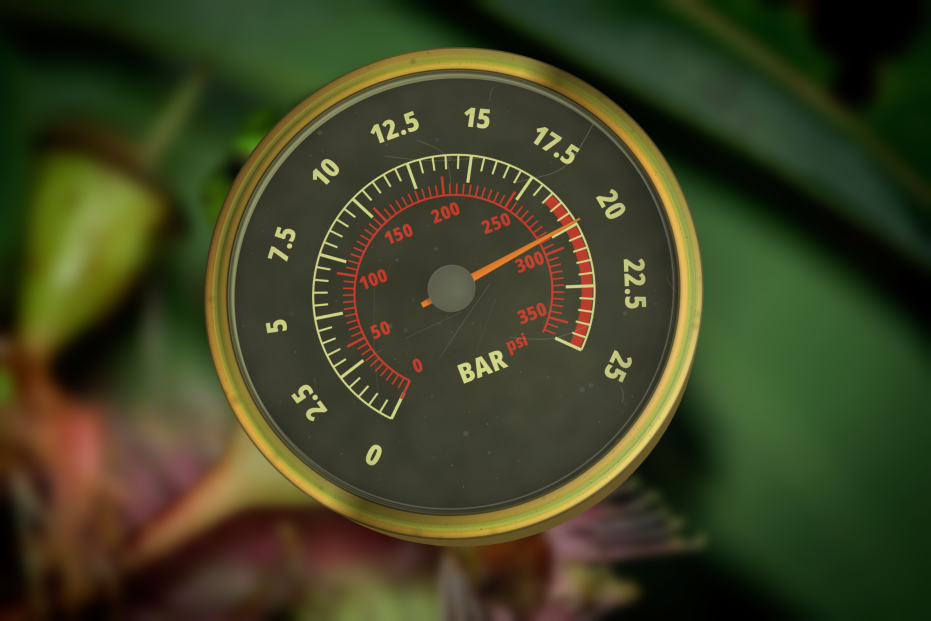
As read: value=20 unit=bar
